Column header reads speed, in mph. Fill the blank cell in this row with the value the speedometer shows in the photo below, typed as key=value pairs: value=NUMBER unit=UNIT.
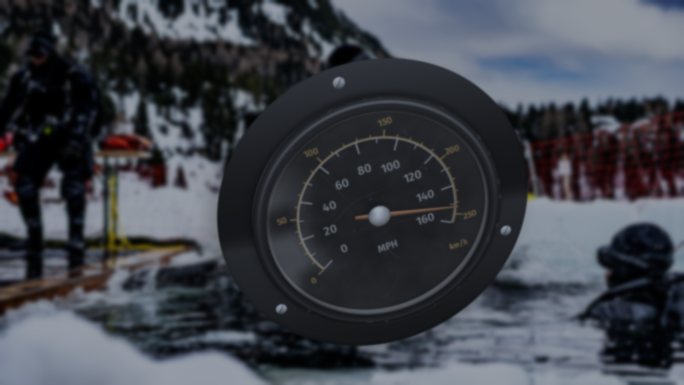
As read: value=150 unit=mph
